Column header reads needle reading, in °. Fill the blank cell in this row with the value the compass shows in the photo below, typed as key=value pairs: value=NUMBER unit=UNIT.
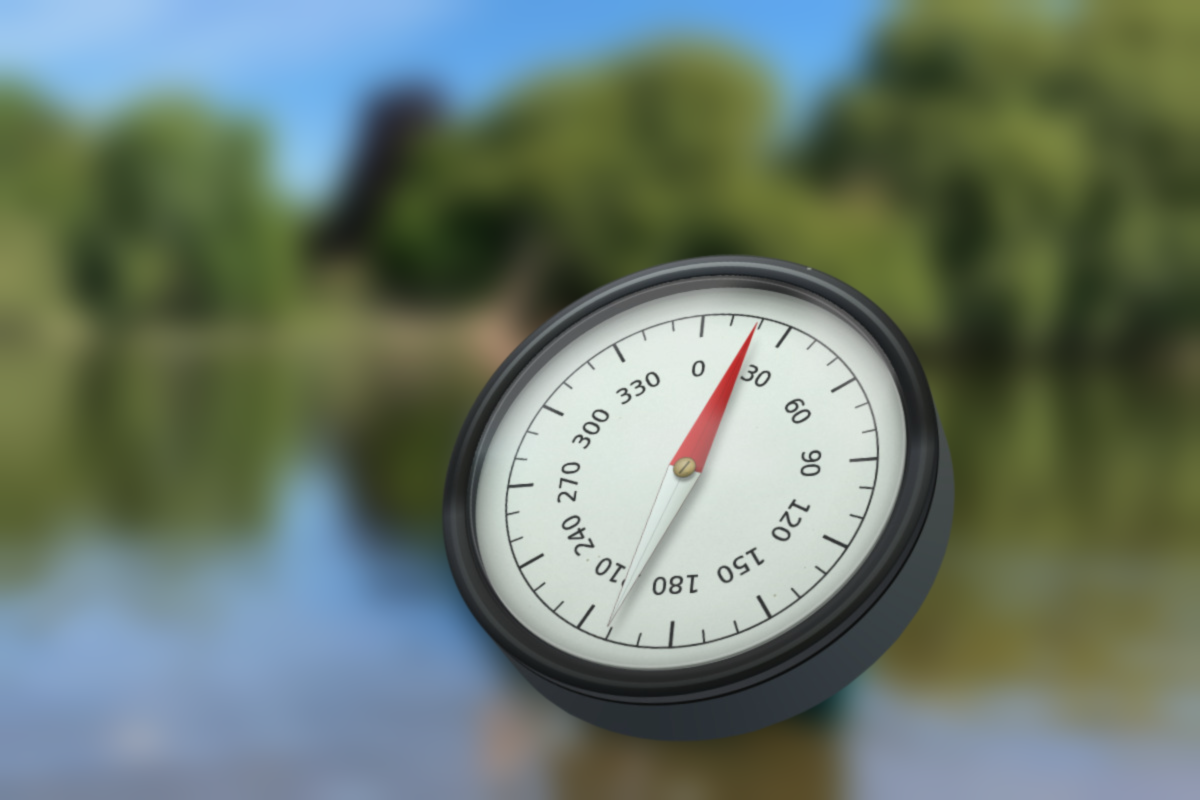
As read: value=20 unit=°
